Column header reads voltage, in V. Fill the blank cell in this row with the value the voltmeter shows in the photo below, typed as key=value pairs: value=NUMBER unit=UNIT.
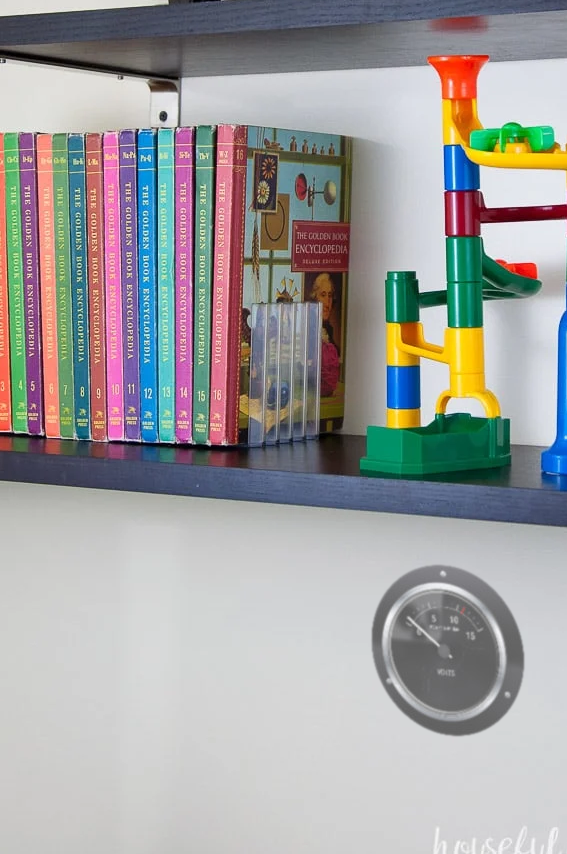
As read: value=1 unit=V
